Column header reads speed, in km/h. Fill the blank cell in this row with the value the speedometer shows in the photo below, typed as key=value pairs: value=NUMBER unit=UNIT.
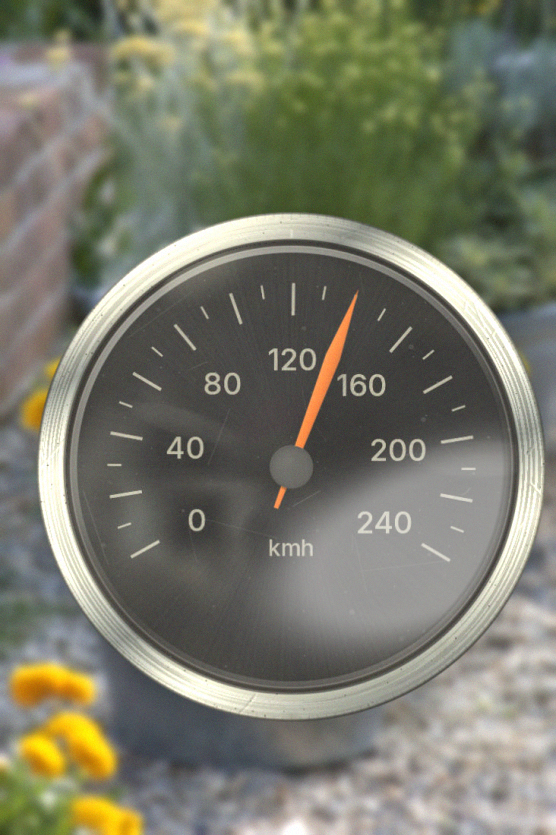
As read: value=140 unit=km/h
